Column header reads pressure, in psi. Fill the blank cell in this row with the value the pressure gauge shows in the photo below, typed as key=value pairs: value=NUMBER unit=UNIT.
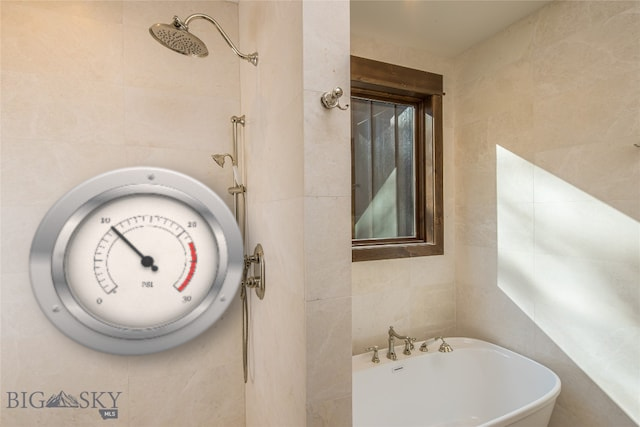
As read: value=10 unit=psi
